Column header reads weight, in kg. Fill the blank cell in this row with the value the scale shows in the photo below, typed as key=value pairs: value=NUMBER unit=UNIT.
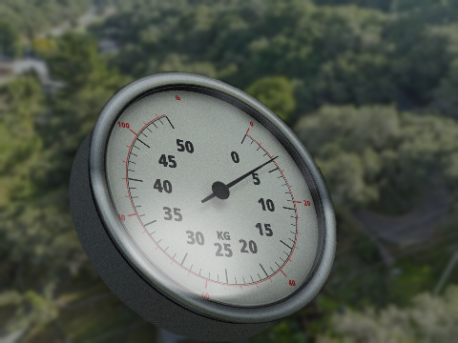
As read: value=4 unit=kg
